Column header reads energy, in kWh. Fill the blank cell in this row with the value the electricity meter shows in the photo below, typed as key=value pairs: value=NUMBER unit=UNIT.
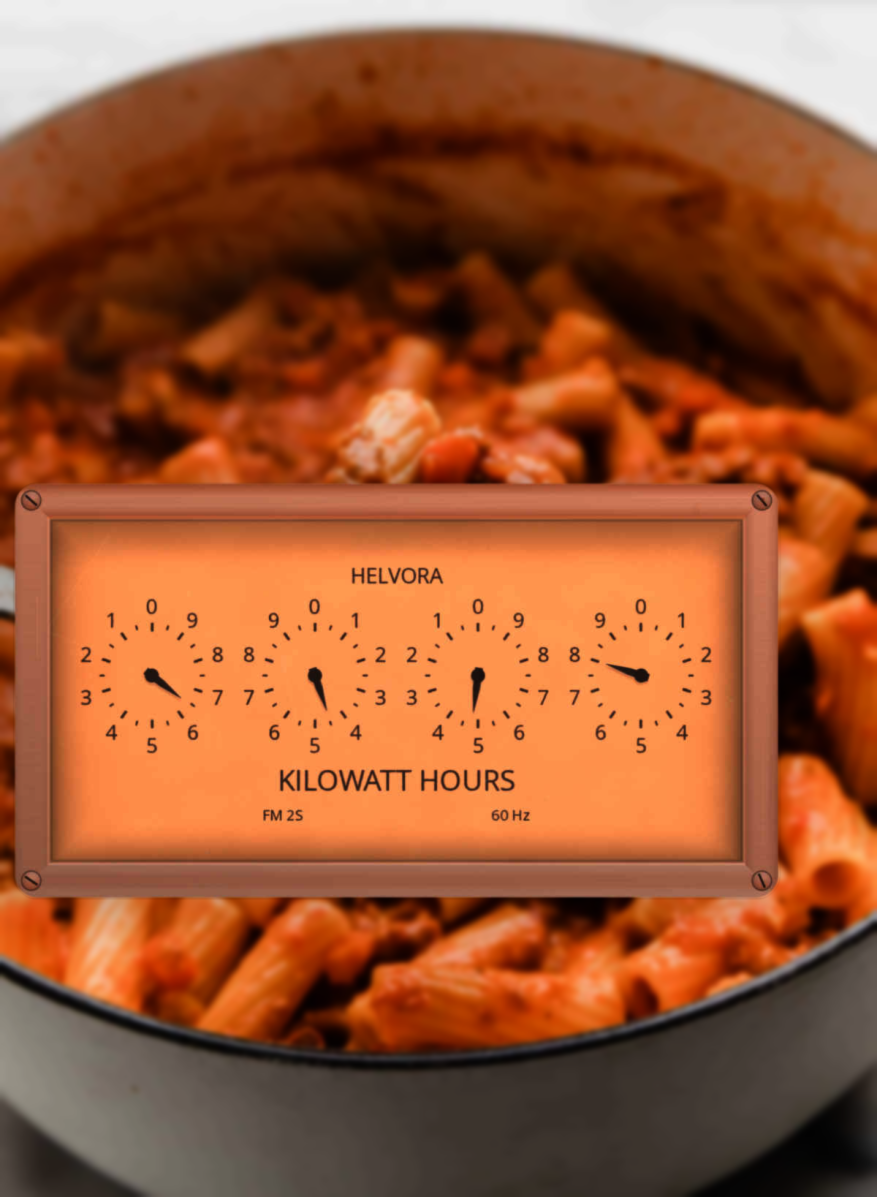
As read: value=6448 unit=kWh
